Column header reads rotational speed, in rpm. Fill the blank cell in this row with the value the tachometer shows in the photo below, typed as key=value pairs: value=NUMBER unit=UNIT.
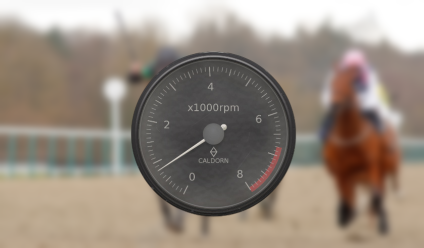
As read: value=800 unit=rpm
